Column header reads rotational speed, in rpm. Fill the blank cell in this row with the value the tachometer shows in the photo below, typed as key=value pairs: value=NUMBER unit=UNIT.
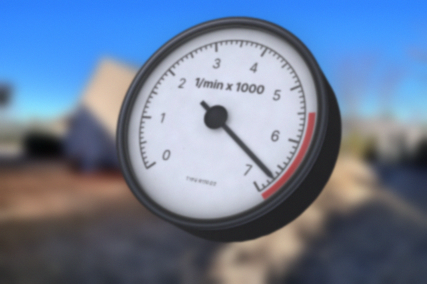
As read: value=6700 unit=rpm
